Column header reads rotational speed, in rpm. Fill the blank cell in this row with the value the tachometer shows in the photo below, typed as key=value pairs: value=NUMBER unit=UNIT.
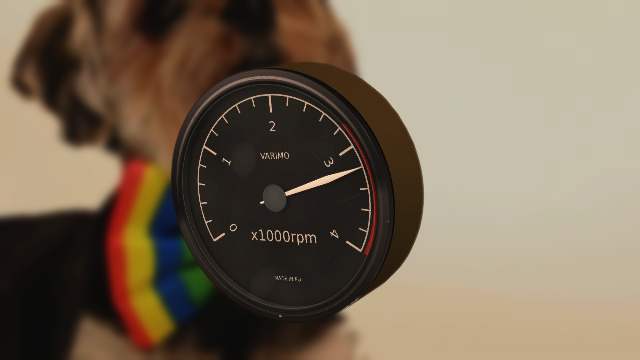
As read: value=3200 unit=rpm
